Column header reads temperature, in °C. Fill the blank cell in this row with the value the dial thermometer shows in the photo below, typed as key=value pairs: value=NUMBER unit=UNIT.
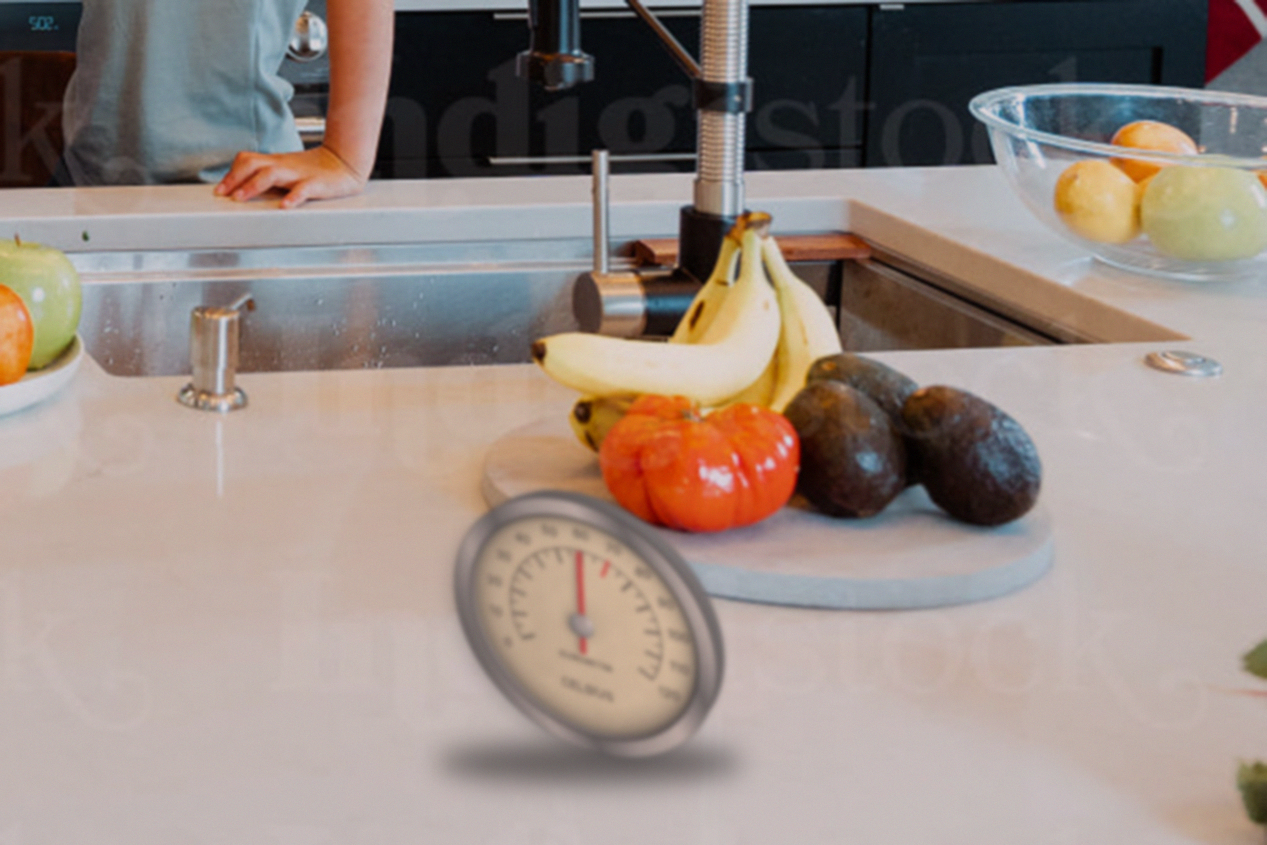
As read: value=60 unit=°C
